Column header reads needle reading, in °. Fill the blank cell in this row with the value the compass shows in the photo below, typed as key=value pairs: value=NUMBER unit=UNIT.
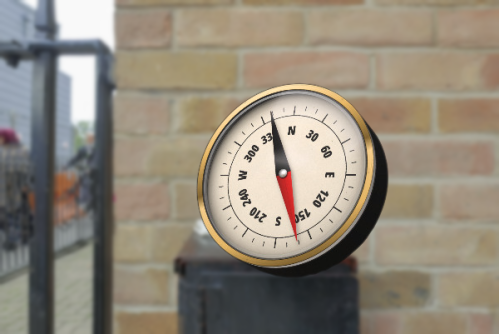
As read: value=160 unit=°
